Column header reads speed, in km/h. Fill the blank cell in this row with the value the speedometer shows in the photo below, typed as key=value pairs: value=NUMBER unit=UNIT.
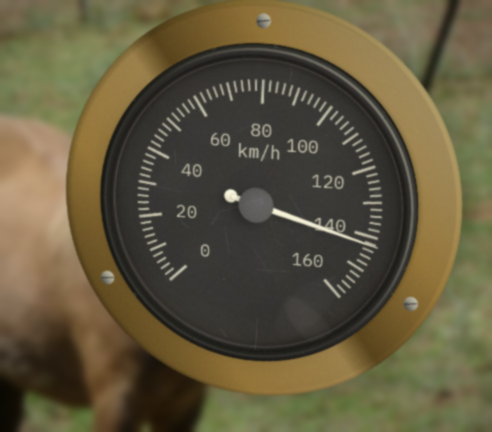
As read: value=142 unit=km/h
